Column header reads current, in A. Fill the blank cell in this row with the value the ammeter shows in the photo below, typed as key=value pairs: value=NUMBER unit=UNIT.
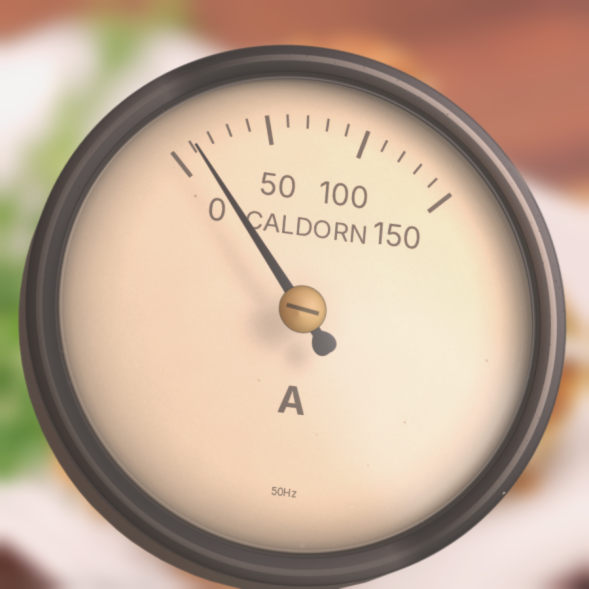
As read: value=10 unit=A
